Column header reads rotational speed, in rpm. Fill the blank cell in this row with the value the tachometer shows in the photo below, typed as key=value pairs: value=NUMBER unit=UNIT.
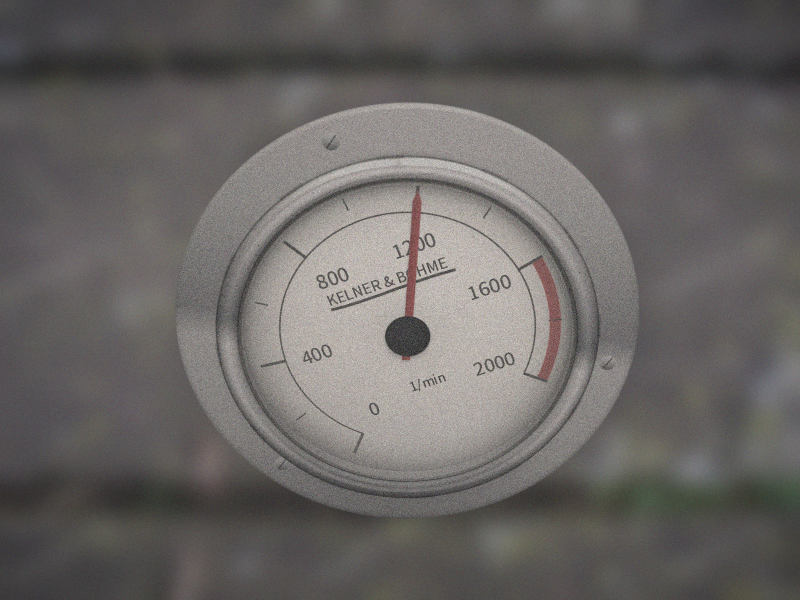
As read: value=1200 unit=rpm
